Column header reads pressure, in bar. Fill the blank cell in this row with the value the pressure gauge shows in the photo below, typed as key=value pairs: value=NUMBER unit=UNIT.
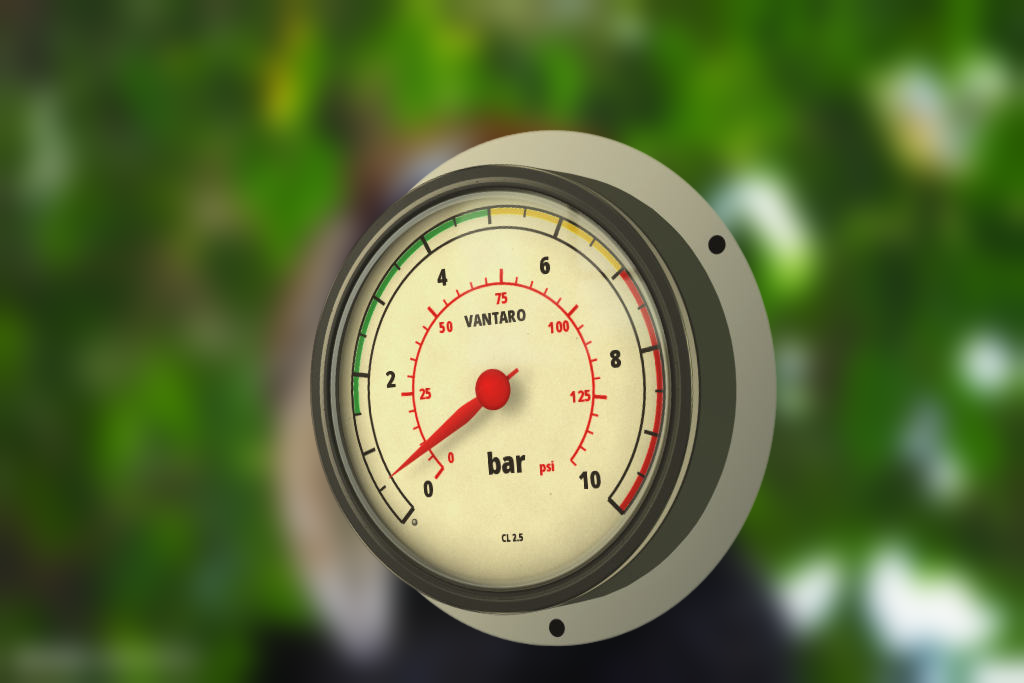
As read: value=0.5 unit=bar
